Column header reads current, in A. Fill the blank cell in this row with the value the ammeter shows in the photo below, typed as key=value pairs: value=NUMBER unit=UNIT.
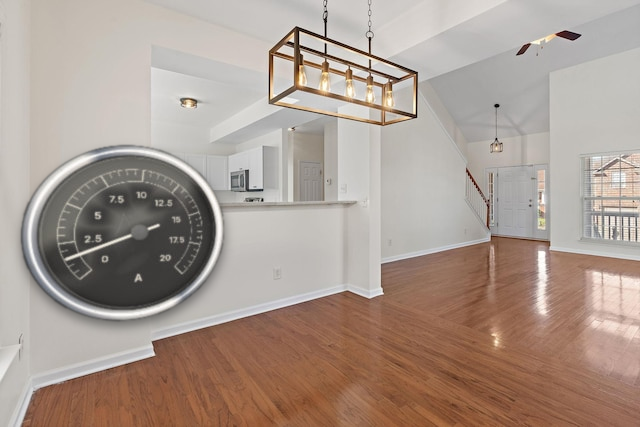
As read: value=1.5 unit=A
